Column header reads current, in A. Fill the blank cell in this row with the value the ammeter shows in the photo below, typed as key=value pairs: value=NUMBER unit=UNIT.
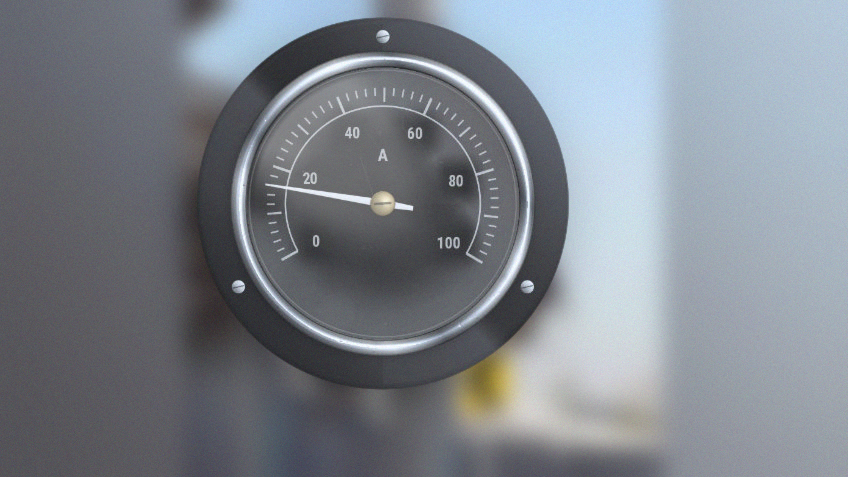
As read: value=16 unit=A
